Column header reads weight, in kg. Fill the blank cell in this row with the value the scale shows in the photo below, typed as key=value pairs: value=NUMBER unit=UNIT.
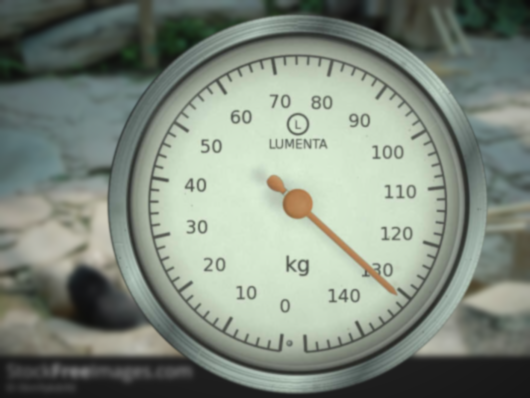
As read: value=131 unit=kg
